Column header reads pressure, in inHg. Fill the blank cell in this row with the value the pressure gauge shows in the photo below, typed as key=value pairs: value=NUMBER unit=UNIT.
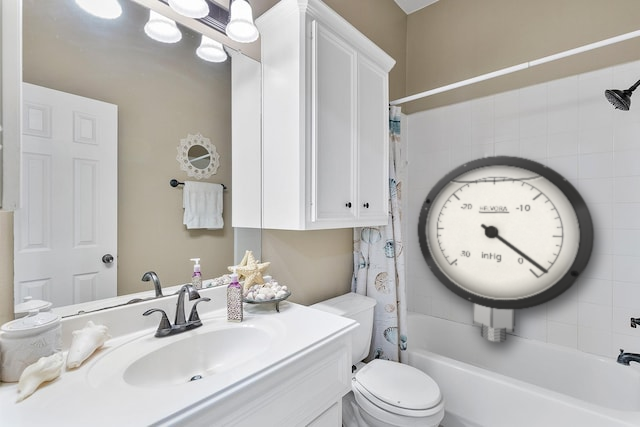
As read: value=-1 unit=inHg
